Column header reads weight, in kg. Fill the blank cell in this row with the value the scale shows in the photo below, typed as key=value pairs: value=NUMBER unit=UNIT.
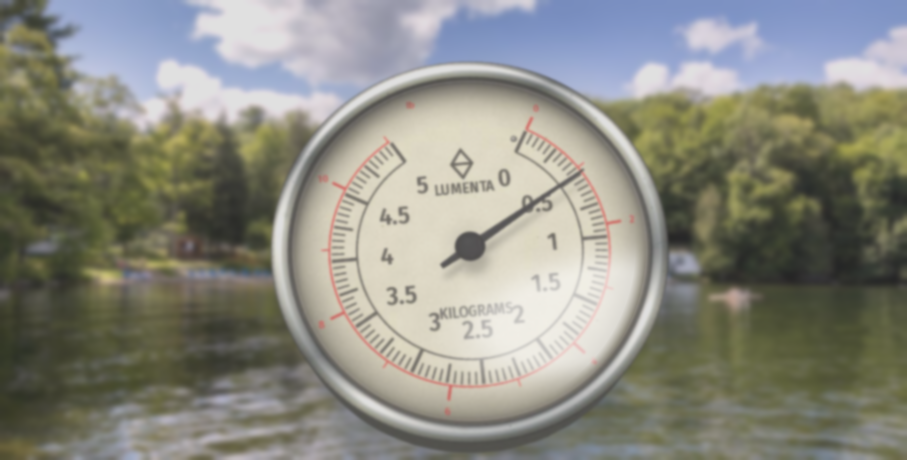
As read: value=0.5 unit=kg
